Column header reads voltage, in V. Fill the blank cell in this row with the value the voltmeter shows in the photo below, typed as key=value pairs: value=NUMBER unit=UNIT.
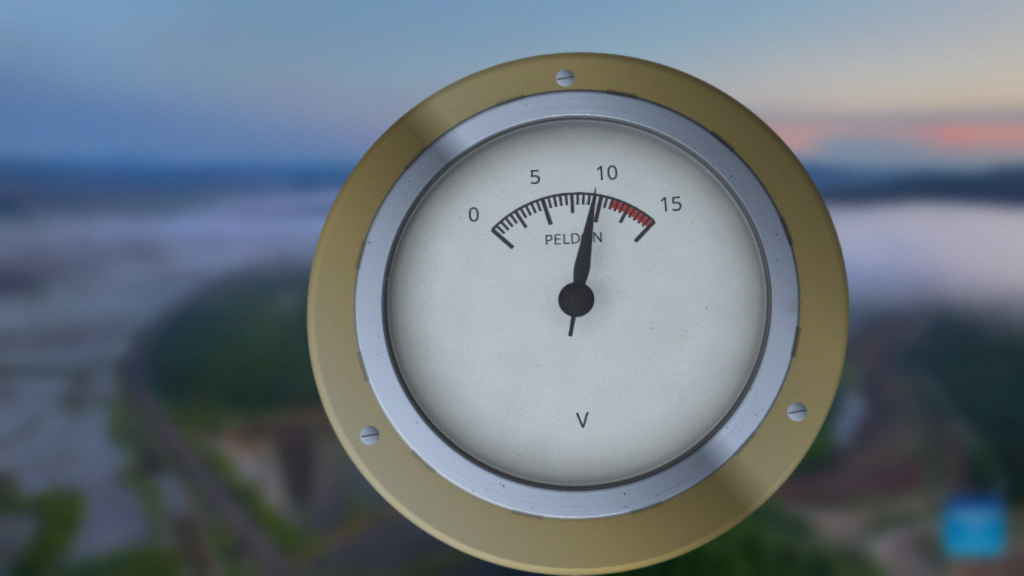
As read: value=9.5 unit=V
